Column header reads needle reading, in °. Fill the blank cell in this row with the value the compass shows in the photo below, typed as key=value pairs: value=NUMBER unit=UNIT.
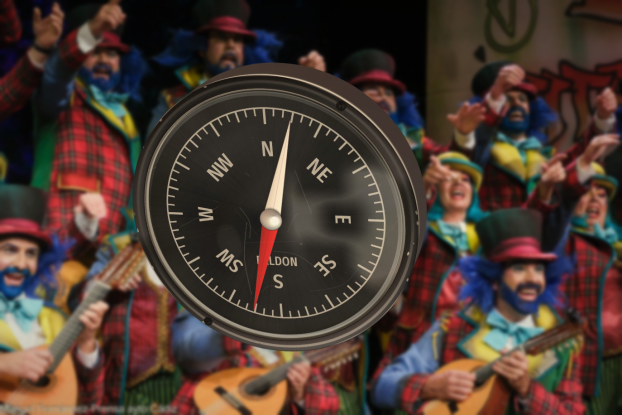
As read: value=195 unit=°
